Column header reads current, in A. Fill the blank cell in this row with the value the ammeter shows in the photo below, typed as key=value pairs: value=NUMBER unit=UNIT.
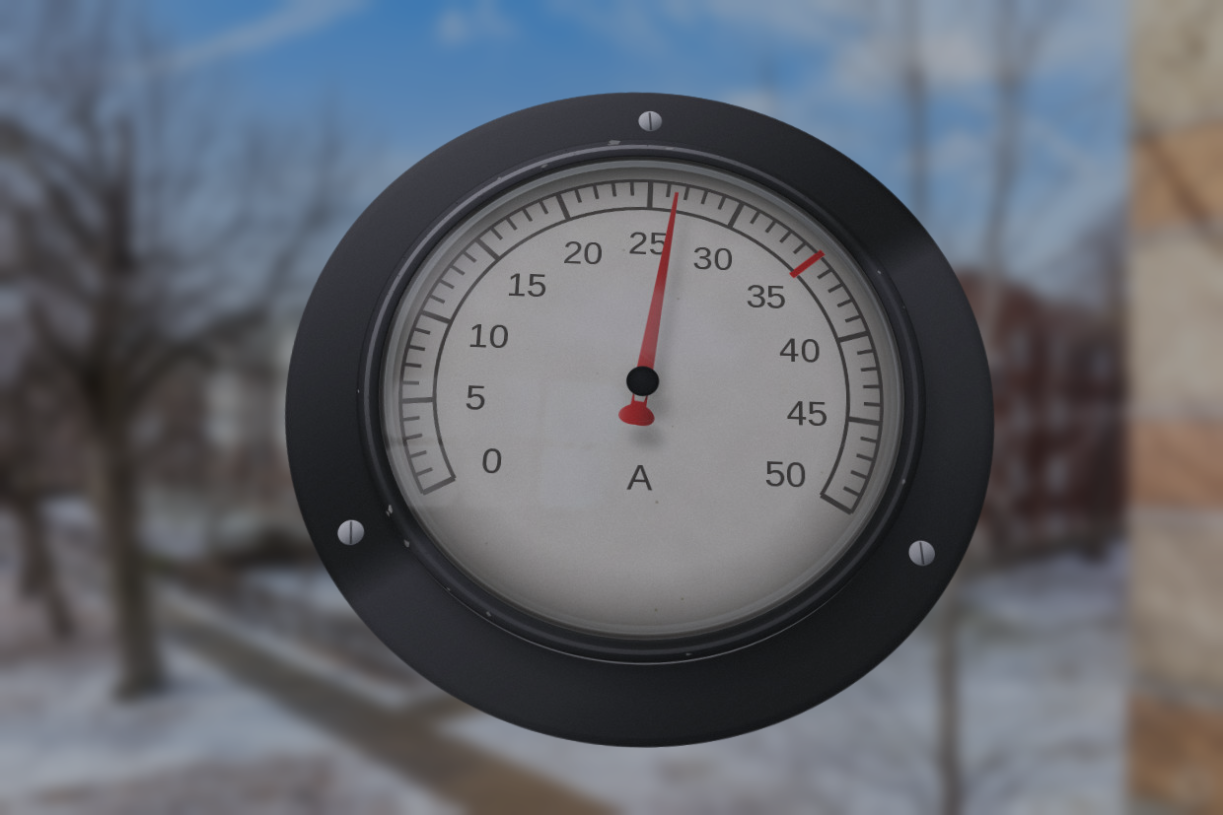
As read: value=26.5 unit=A
